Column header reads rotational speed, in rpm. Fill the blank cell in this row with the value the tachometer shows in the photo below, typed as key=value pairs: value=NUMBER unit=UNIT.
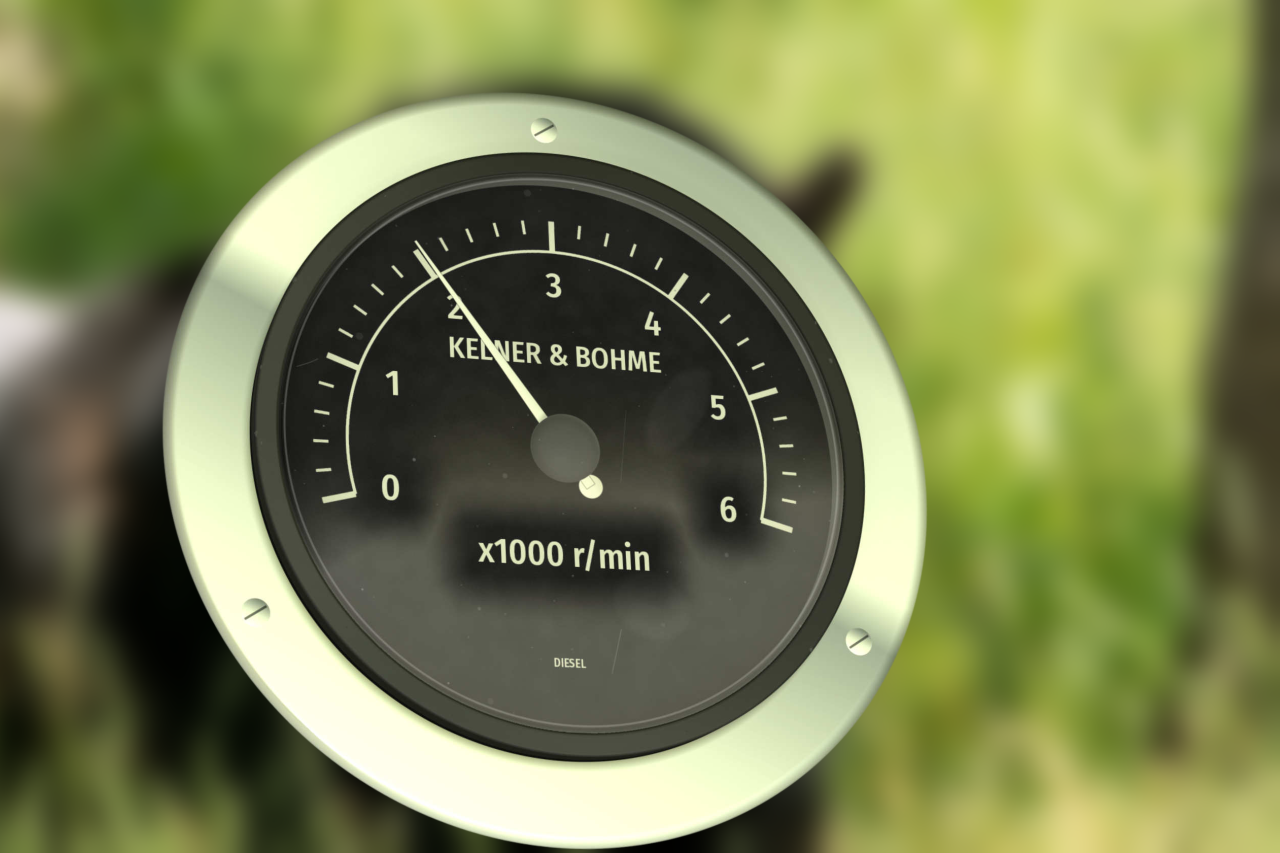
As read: value=2000 unit=rpm
